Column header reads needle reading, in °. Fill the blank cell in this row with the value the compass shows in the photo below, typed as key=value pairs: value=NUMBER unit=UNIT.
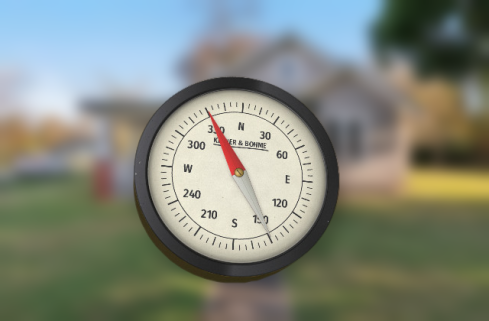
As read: value=330 unit=°
